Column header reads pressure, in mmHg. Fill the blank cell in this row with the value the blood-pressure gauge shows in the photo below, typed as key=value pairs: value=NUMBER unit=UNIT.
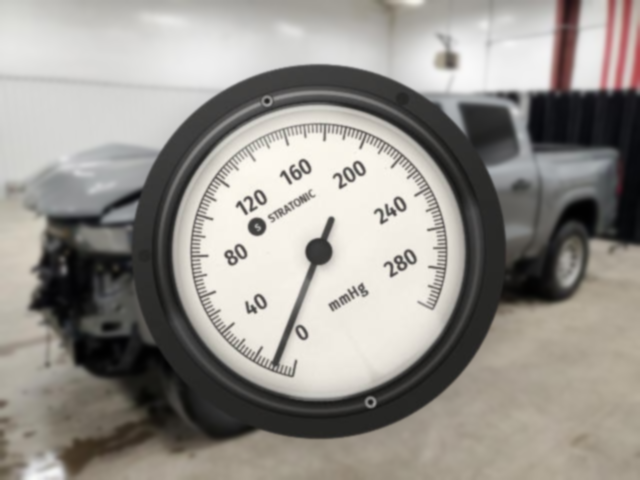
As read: value=10 unit=mmHg
